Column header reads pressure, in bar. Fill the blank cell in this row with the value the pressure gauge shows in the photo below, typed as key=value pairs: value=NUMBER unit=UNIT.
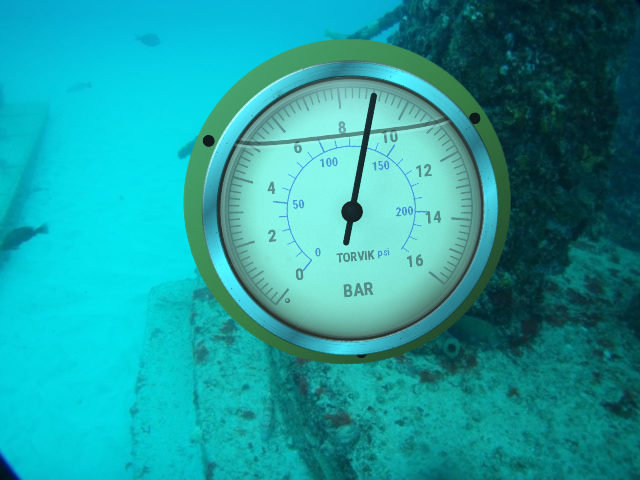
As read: value=9 unit=bar
